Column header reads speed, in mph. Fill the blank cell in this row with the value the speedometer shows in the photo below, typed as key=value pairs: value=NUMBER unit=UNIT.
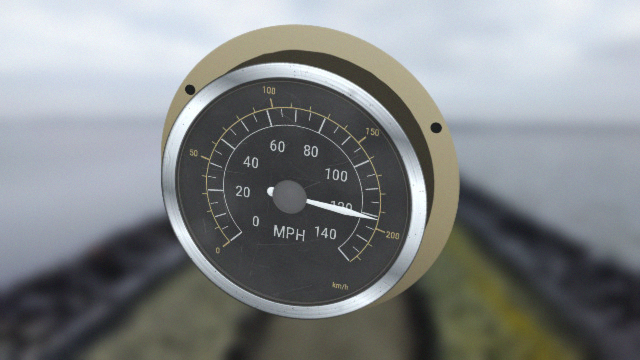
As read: value=120 unit=mph
